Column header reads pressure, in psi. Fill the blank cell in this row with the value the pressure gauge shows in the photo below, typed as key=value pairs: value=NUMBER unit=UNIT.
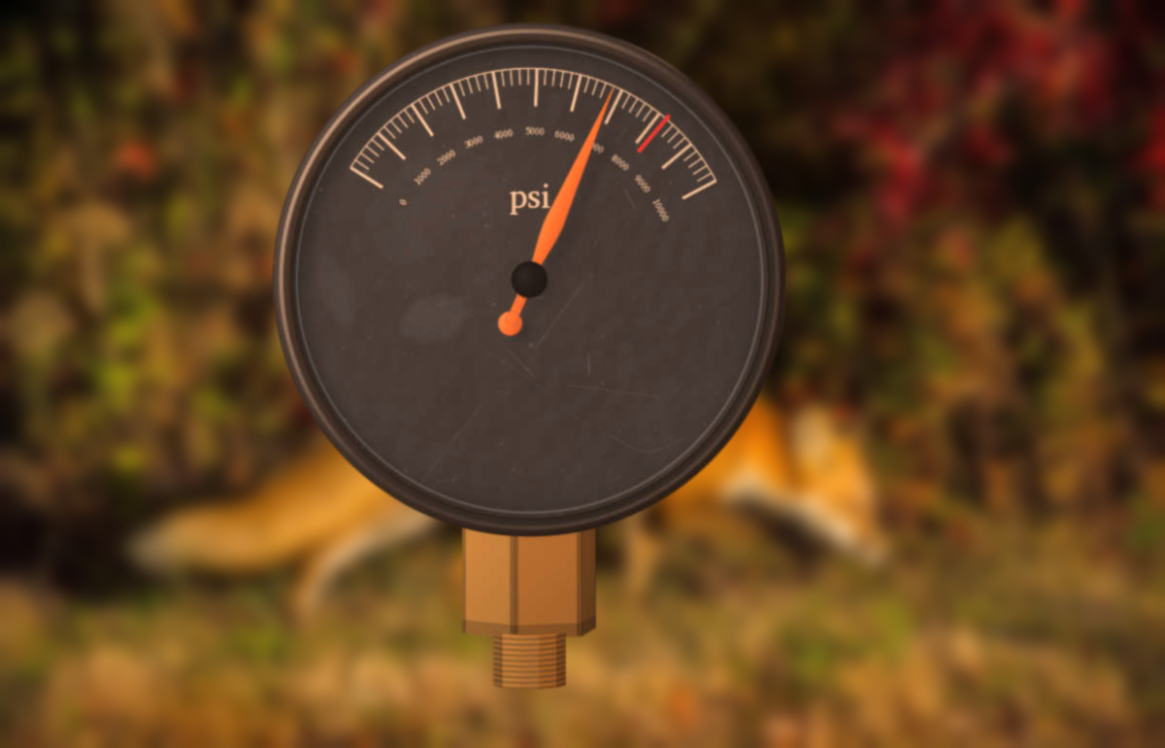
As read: value=6800 unit=psi
